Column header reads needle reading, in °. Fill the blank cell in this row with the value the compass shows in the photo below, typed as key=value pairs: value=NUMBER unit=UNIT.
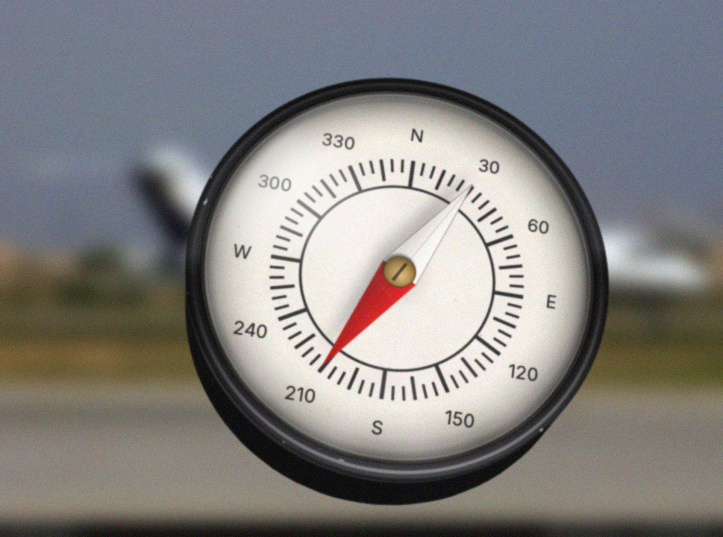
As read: value=210 unit=°
